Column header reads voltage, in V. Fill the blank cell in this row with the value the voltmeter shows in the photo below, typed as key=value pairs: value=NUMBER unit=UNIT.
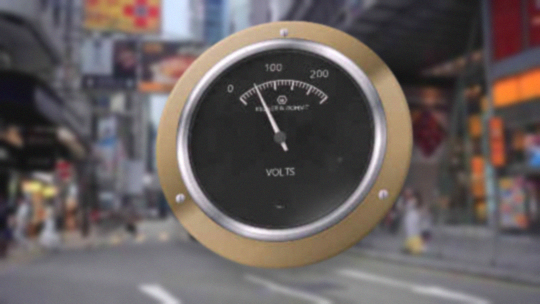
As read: value=50 unit=V
